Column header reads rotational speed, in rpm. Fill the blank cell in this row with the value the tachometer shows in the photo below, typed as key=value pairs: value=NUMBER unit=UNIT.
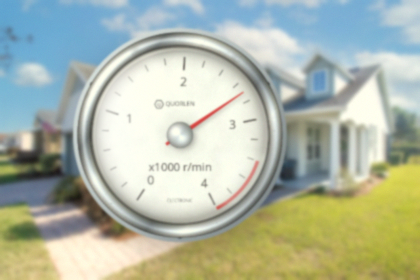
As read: value=2700 unit=rpm
